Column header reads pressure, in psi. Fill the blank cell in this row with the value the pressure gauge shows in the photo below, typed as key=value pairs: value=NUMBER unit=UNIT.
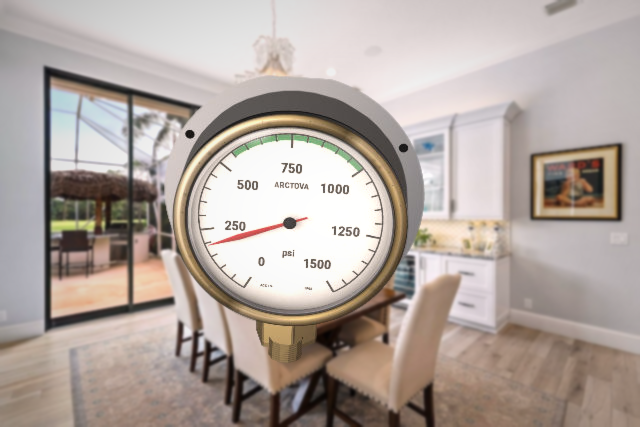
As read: value=200 unit=psi
